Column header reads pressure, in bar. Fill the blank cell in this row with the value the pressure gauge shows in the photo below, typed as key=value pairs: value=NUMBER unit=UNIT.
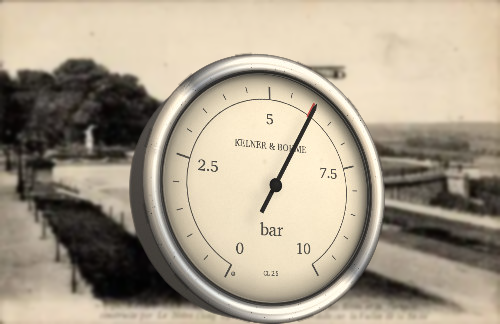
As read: value=6 unit=bar
